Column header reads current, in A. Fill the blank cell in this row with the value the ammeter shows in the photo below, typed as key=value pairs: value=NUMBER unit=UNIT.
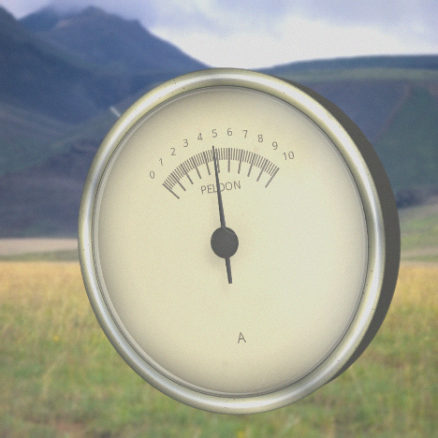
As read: value=5 unit=A
